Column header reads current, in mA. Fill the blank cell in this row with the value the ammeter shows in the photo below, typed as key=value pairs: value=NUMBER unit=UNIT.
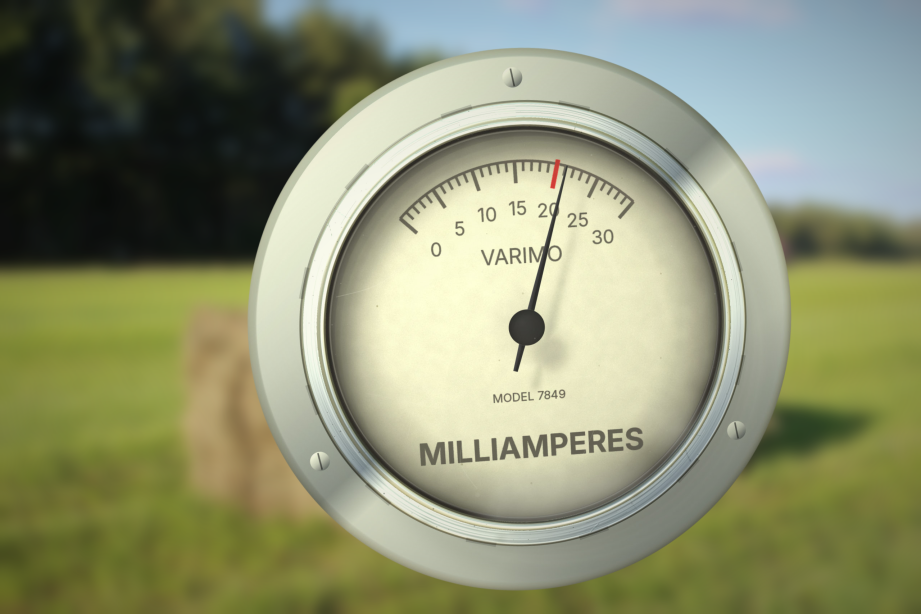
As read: value=21 unit=mA
